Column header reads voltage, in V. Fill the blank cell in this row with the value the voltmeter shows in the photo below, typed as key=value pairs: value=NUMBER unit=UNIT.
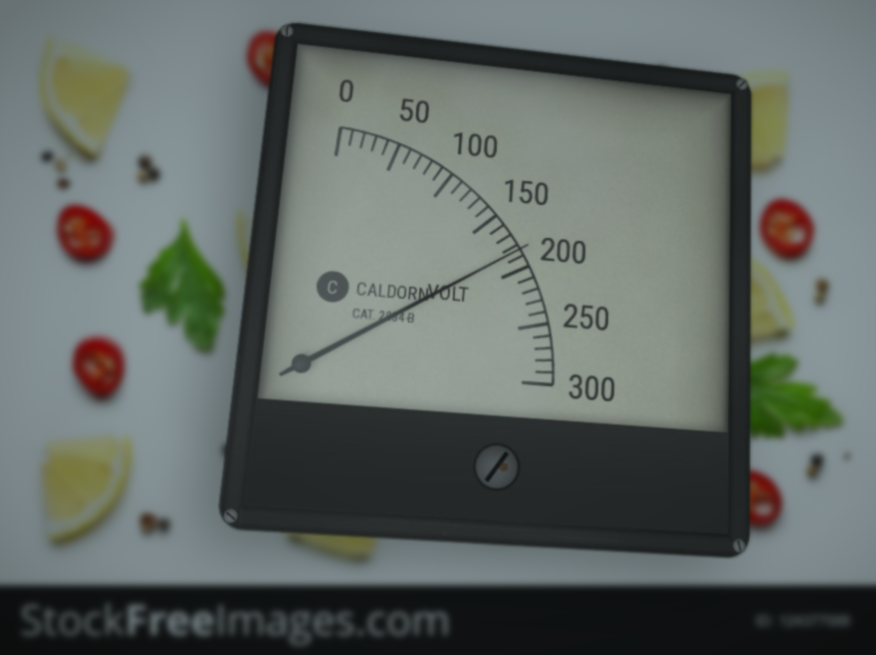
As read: value=185 unit=V
